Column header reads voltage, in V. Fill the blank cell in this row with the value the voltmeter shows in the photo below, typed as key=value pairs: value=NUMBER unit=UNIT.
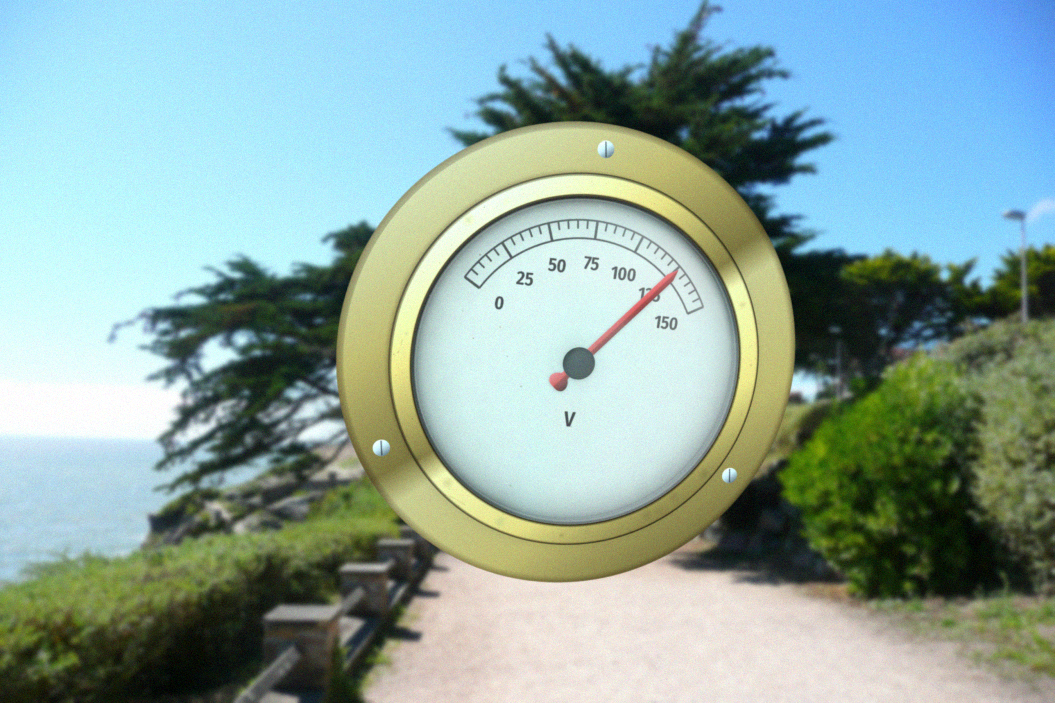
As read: value=125 unit=V
